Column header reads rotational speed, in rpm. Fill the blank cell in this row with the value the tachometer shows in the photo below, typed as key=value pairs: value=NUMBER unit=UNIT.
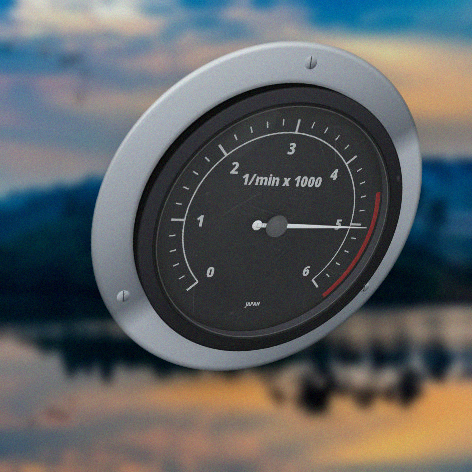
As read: value=5000 unit=rpm
